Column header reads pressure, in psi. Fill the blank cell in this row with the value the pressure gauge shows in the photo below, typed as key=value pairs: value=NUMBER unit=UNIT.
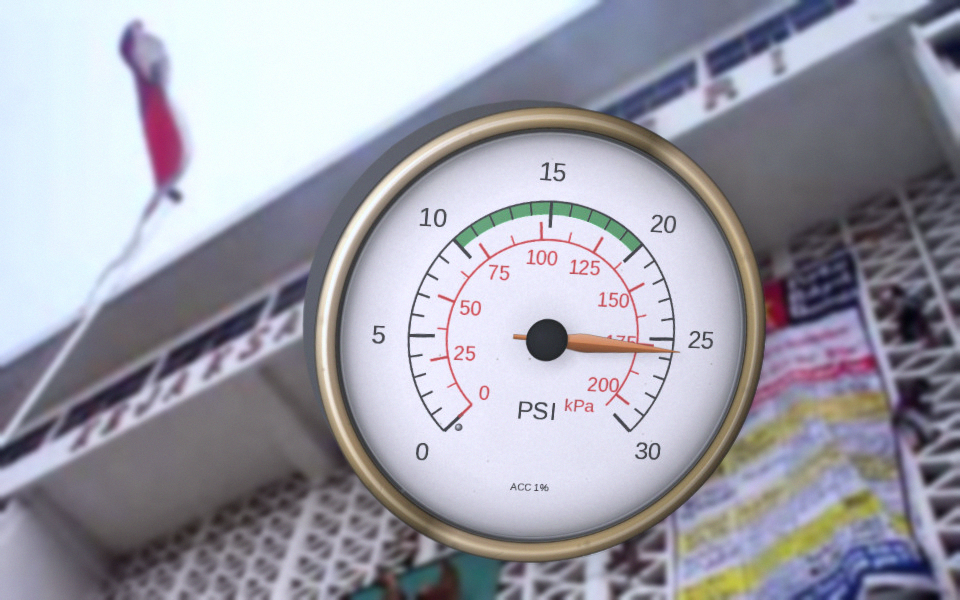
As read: value=25.5 unit=psi
